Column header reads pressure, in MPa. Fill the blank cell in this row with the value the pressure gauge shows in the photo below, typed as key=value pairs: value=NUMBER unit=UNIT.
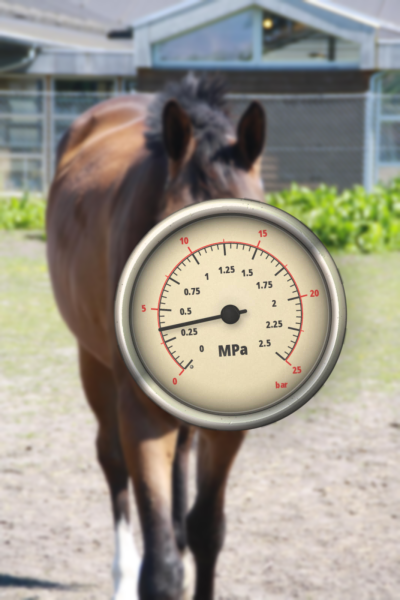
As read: value=0.35 unit=MPa
